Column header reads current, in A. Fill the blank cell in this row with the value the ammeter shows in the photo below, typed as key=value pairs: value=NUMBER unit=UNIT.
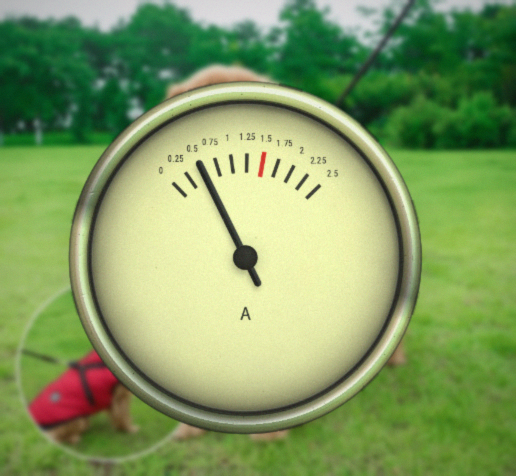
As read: value=0.5 unit=A
